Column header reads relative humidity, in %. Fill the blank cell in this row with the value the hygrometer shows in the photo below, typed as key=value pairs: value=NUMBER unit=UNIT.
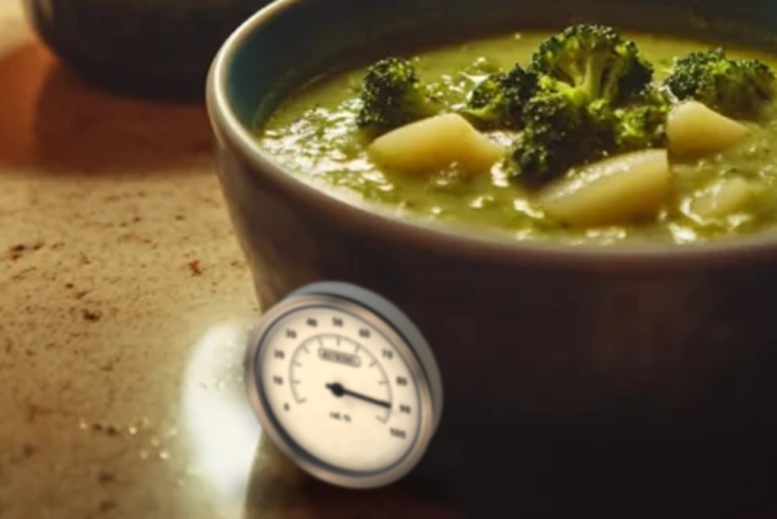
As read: value=90 unit=%
